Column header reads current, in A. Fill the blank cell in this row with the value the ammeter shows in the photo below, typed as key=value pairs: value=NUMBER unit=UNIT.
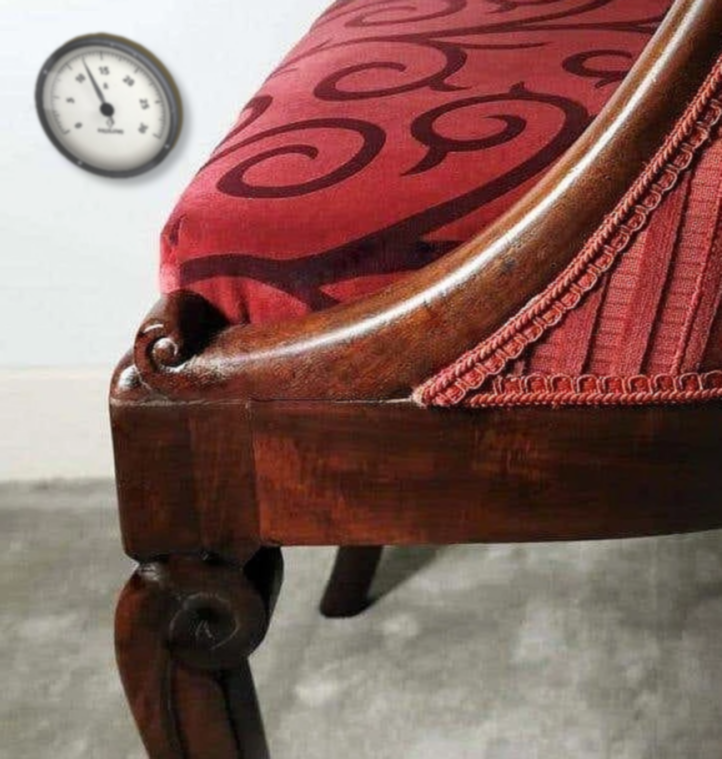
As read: value=12.5 unit=A
